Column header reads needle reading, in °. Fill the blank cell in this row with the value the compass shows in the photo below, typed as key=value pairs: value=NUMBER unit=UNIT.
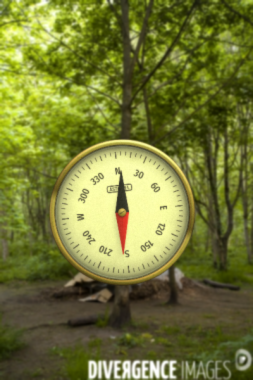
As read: value=185 unit=°
